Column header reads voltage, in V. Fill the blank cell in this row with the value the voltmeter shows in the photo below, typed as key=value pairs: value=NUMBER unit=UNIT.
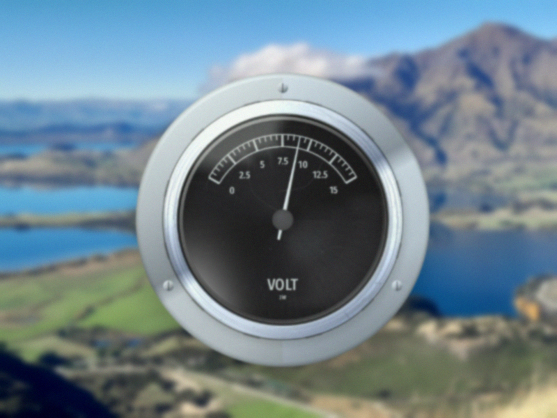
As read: value=9 unit=V
